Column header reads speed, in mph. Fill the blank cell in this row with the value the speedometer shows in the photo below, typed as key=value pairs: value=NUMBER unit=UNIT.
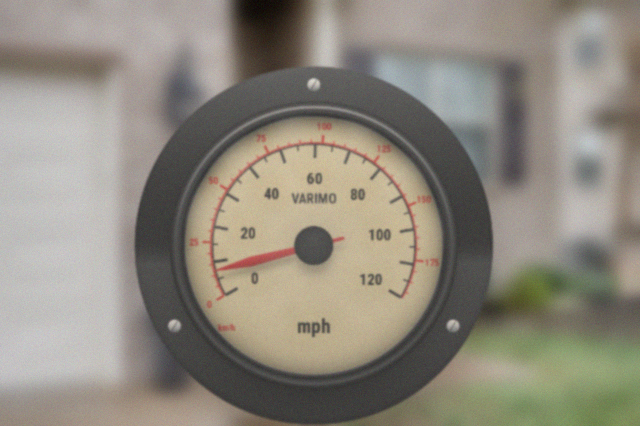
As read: value=7.5 unit=mph
